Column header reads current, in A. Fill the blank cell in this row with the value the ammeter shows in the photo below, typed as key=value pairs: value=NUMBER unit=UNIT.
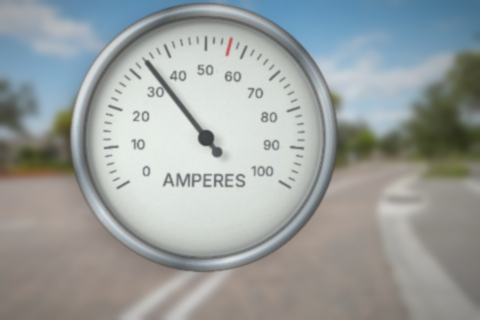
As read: value=34 unit=A
